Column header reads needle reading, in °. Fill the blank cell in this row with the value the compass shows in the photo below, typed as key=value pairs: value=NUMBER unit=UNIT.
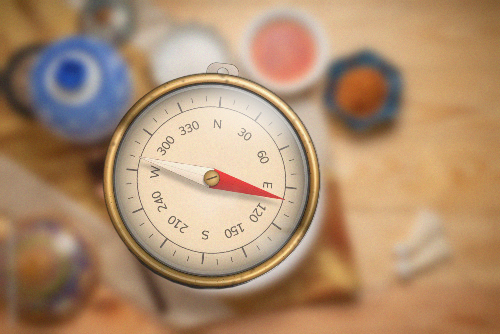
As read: value=100 unit=°
